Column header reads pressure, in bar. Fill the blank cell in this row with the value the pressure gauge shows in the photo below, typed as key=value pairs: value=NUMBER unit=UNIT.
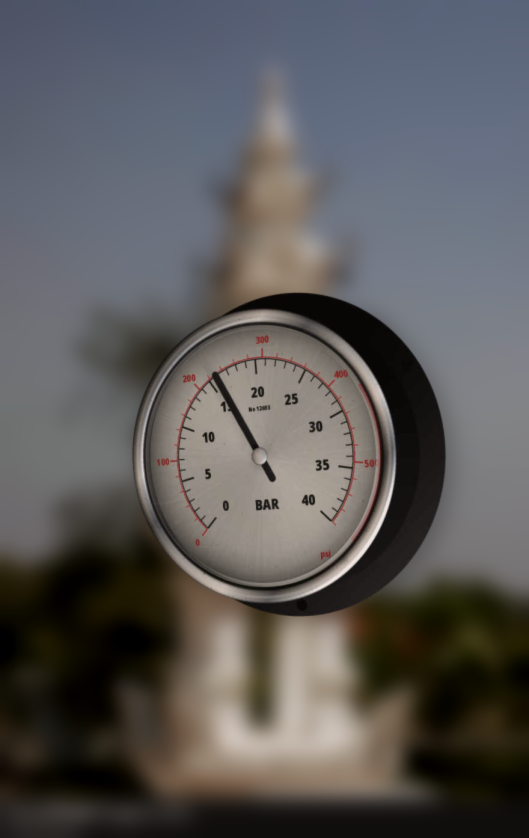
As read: value=16 unit=bar
